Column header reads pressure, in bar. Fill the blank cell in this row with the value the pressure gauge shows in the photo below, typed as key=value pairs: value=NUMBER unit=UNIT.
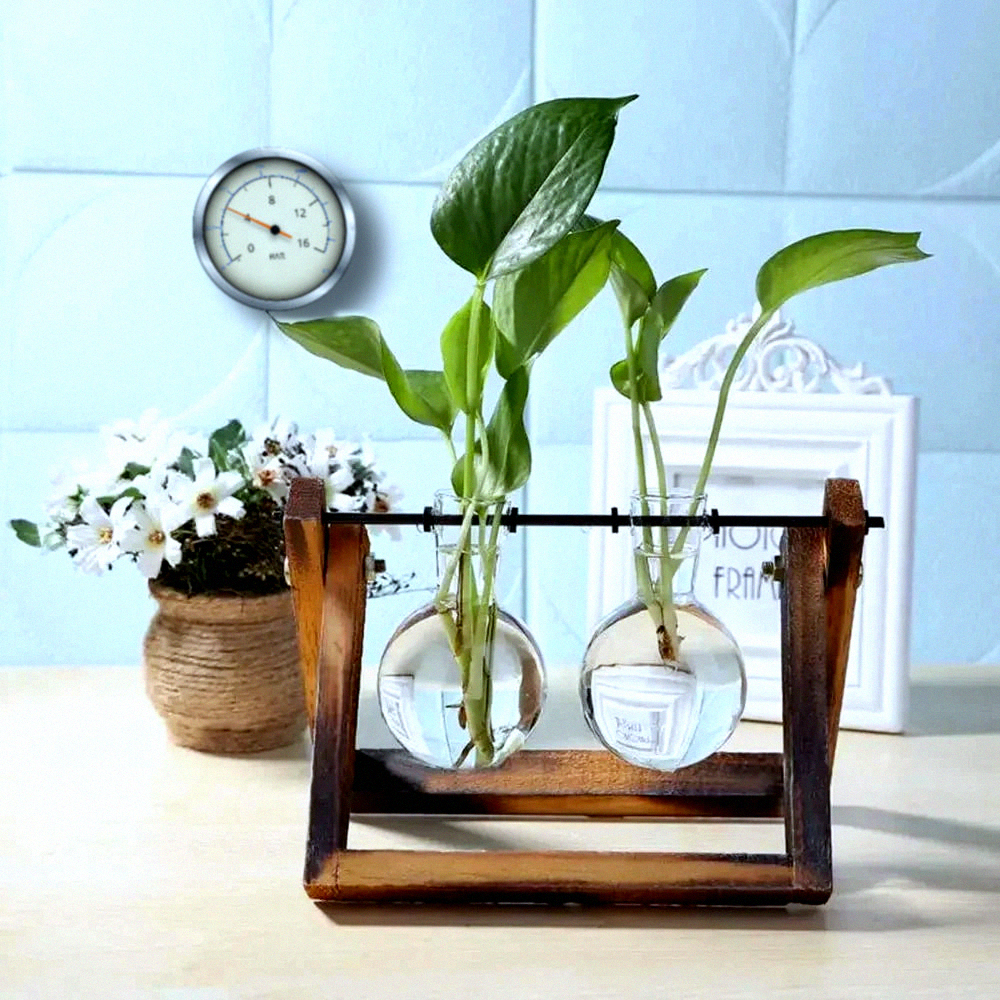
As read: value=4 unit=bar
